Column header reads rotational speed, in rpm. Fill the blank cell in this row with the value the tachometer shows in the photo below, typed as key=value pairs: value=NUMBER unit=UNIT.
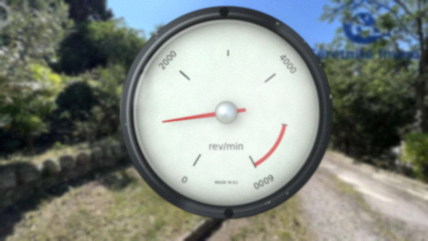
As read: value=1000 unit=rpm
